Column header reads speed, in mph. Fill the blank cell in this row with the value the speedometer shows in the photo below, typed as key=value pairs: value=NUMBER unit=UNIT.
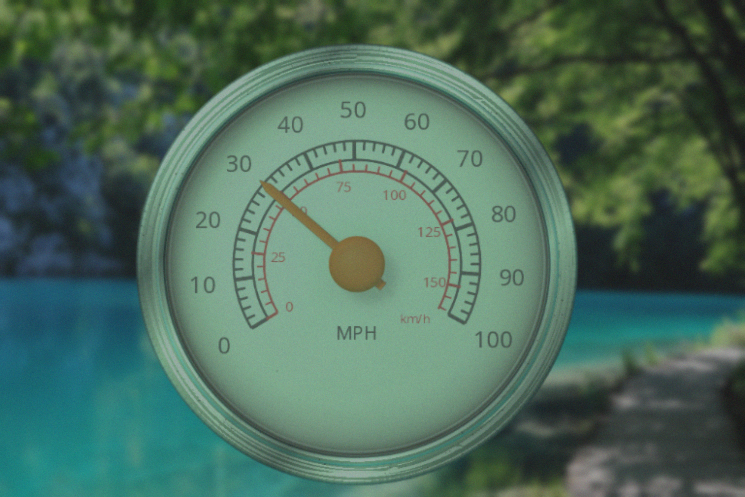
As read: value=30 unit=mph
